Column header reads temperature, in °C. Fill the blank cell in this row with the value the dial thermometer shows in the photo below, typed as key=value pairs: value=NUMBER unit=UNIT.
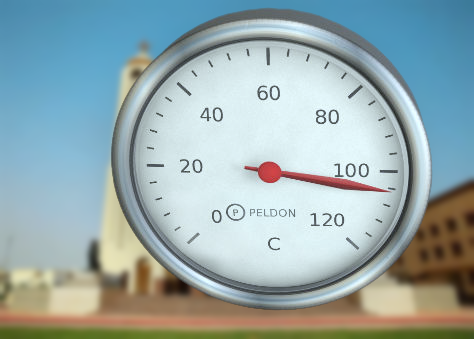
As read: value=104 unit=°C
